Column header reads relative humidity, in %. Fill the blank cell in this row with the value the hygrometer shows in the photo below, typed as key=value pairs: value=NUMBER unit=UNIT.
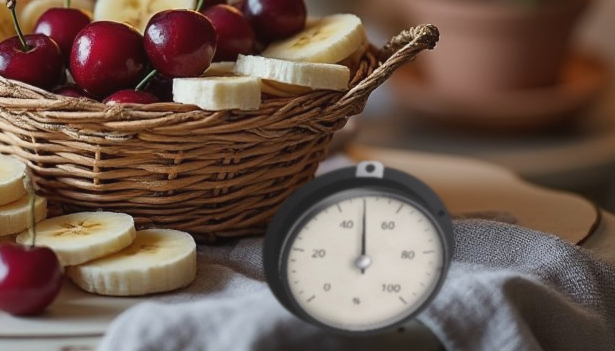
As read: value=48 unit=%
